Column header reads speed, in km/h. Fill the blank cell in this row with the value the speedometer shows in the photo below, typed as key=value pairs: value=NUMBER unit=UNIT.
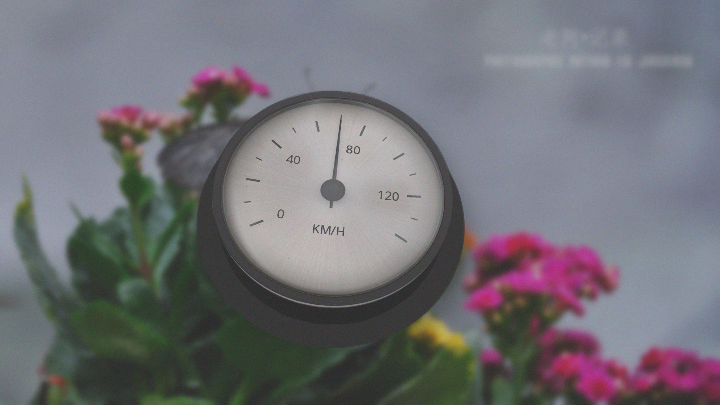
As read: value=70 unit=km/h
